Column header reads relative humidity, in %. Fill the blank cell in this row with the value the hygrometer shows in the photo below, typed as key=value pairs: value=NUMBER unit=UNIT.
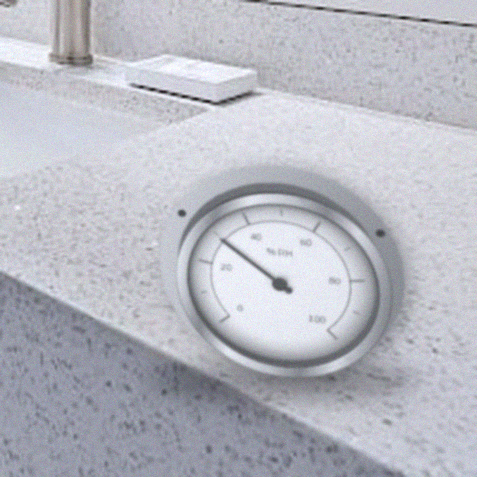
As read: value=30 unit=%
